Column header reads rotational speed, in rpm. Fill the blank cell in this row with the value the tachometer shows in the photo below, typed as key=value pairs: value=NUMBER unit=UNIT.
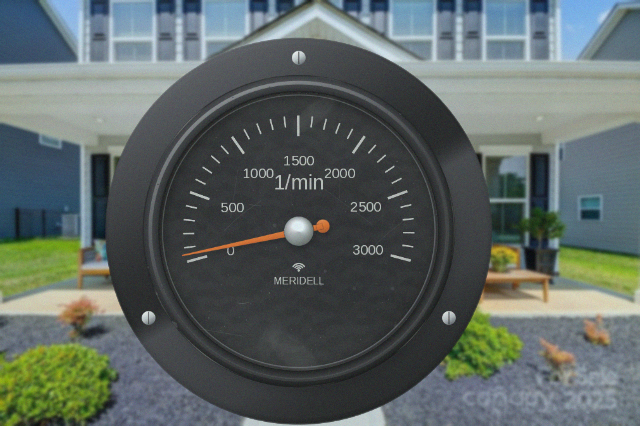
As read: value=50 unit=rpm
